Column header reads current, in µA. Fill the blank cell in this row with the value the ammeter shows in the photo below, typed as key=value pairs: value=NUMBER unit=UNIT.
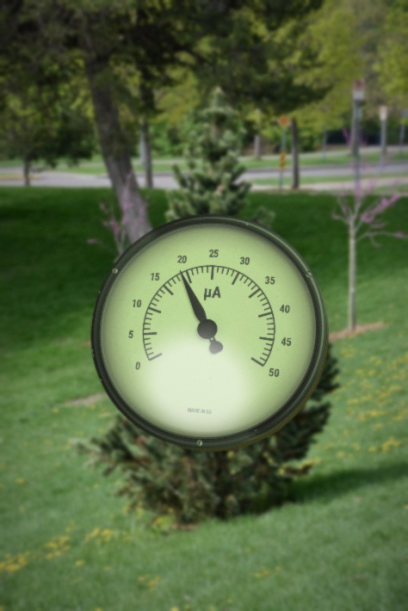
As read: value=19 unit=µA
